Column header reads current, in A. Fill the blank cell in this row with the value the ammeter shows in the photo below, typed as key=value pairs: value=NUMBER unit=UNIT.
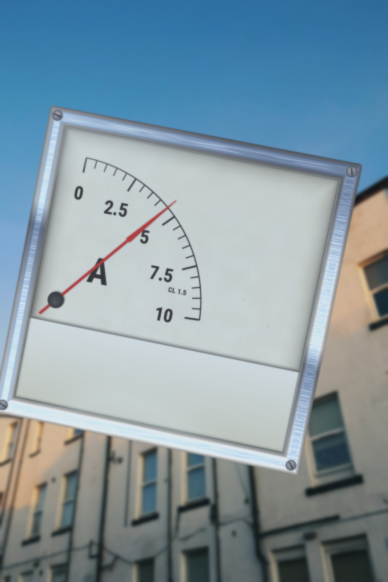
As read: value=4.5 unit=A
